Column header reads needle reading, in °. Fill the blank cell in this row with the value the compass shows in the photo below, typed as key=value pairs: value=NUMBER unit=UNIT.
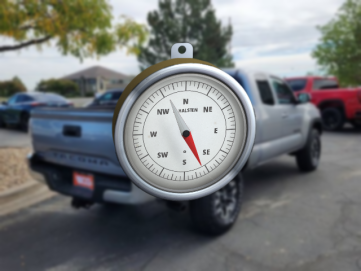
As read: value=155 unit=°
